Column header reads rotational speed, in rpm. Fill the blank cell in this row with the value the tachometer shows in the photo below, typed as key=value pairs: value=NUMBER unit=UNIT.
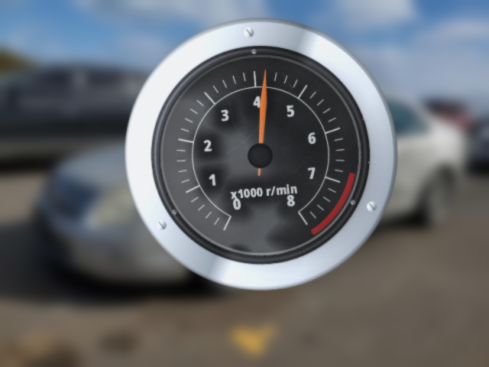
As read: value=4200 unit=rpm
